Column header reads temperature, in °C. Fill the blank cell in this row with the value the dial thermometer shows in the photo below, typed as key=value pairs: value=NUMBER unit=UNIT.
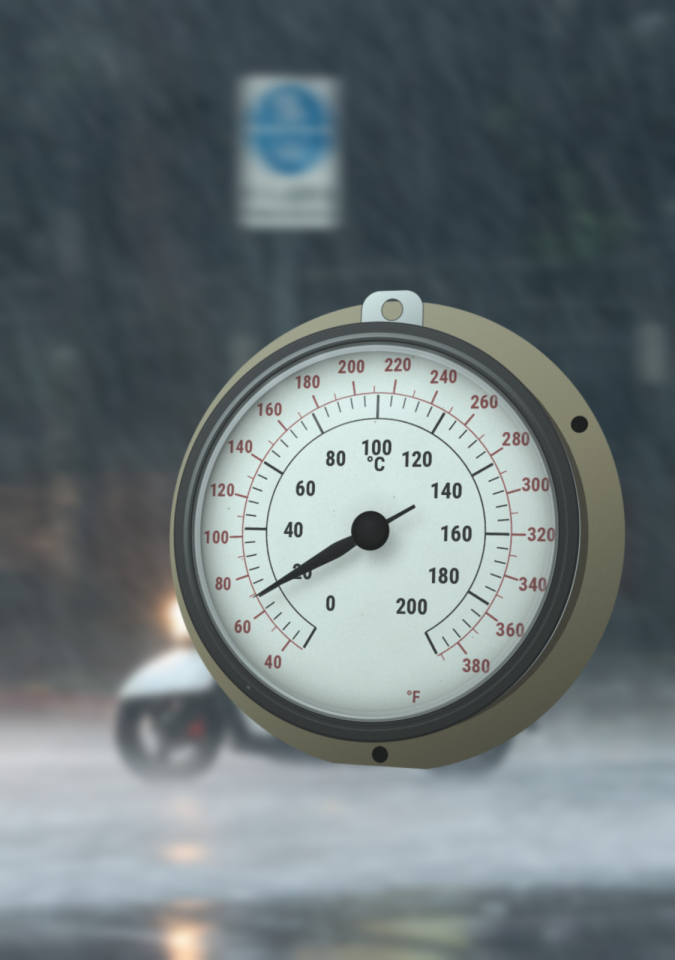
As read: value=20 unit=°C
